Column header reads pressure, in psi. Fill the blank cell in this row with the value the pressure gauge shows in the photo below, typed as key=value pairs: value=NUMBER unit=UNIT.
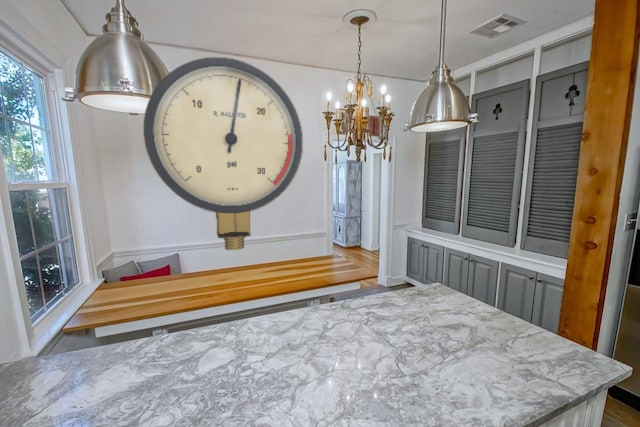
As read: value=16 unit=psi
